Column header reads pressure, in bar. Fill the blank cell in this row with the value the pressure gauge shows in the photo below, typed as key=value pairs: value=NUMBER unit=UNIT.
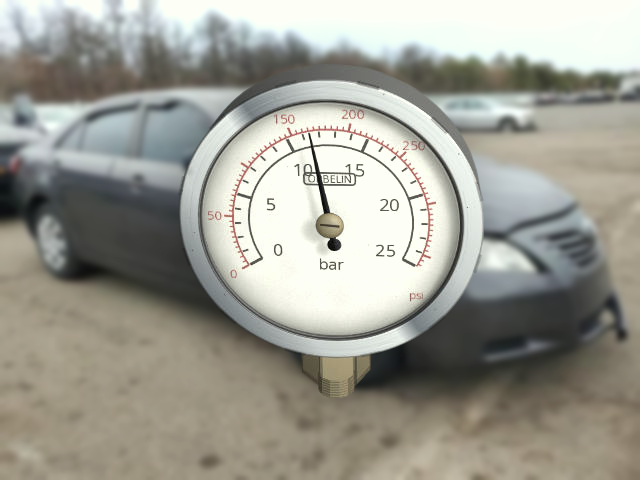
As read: value=11.5 unit=bar
